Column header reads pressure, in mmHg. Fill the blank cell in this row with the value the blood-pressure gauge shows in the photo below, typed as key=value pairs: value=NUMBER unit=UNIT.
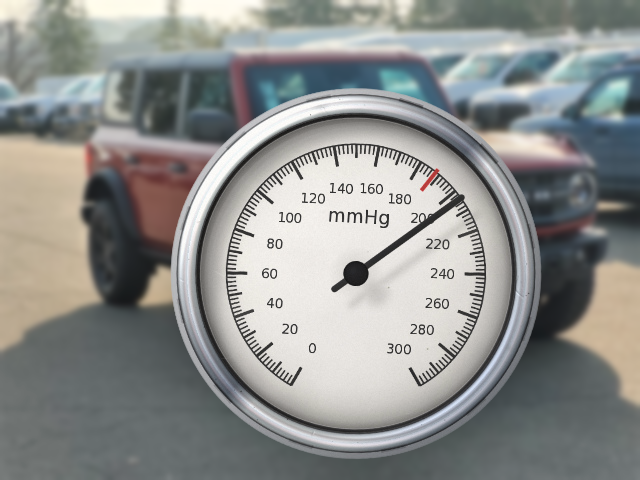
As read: value=204 unit=mmHg
